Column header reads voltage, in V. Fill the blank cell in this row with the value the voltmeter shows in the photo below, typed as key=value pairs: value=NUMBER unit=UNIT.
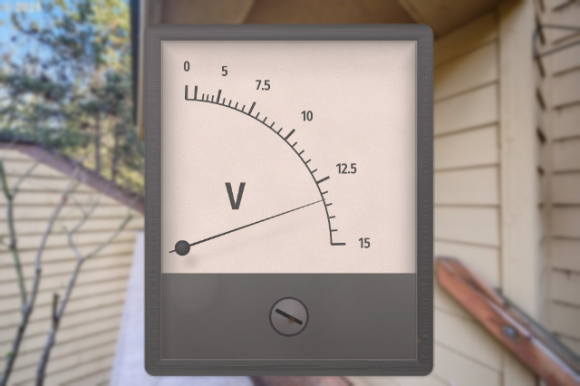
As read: value=13.25 unit=V
